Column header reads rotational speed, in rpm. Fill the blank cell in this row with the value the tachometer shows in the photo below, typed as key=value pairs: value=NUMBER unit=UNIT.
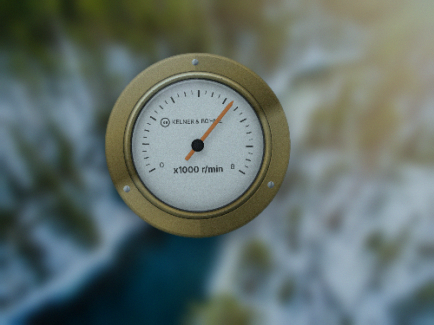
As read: value=5250 unit=rpm
